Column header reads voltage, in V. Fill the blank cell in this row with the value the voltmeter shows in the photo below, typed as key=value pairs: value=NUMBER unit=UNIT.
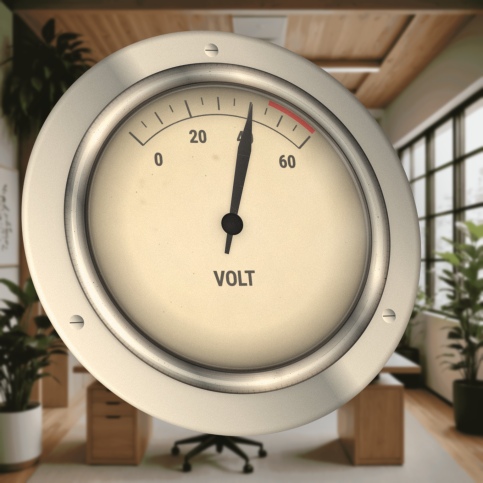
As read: value=40 unit=V
